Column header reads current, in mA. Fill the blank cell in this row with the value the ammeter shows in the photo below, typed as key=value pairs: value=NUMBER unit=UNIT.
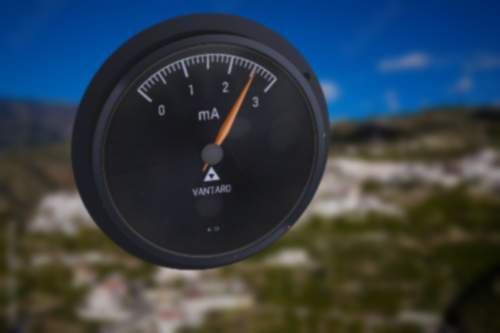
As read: value=2.5 unit=mA
